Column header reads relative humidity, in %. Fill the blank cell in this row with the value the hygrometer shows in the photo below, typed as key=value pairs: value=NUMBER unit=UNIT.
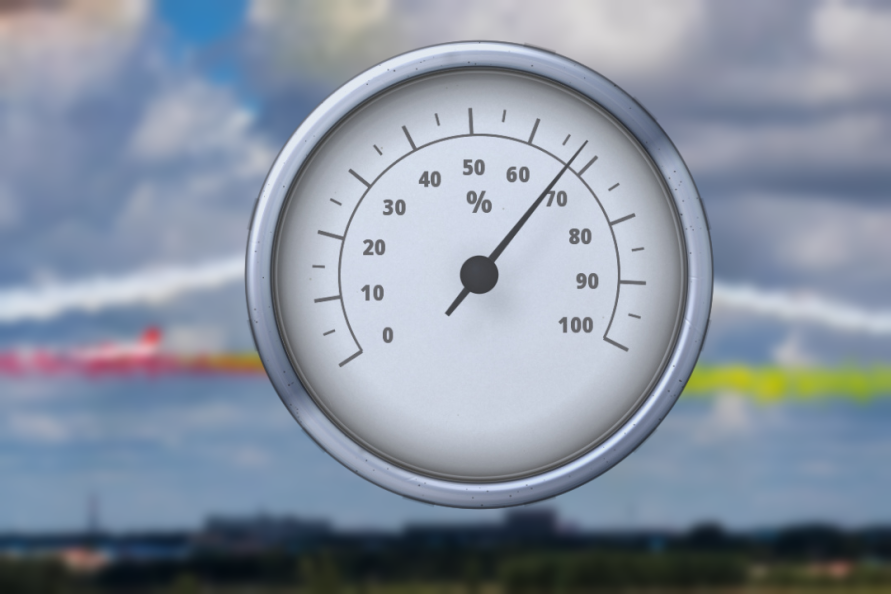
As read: value=67.5 unit=%
